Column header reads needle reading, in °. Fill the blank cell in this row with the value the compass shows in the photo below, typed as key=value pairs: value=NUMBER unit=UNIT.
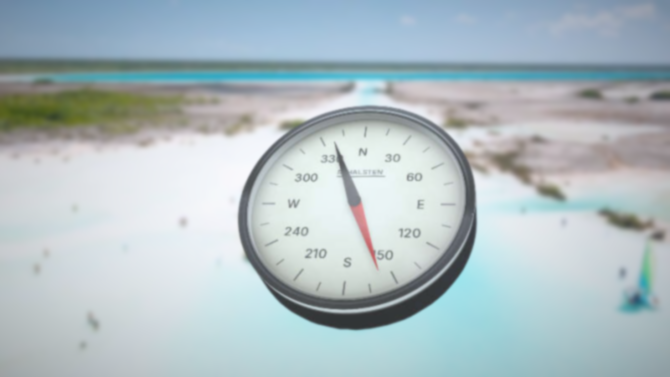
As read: value=157.5 unit=°
